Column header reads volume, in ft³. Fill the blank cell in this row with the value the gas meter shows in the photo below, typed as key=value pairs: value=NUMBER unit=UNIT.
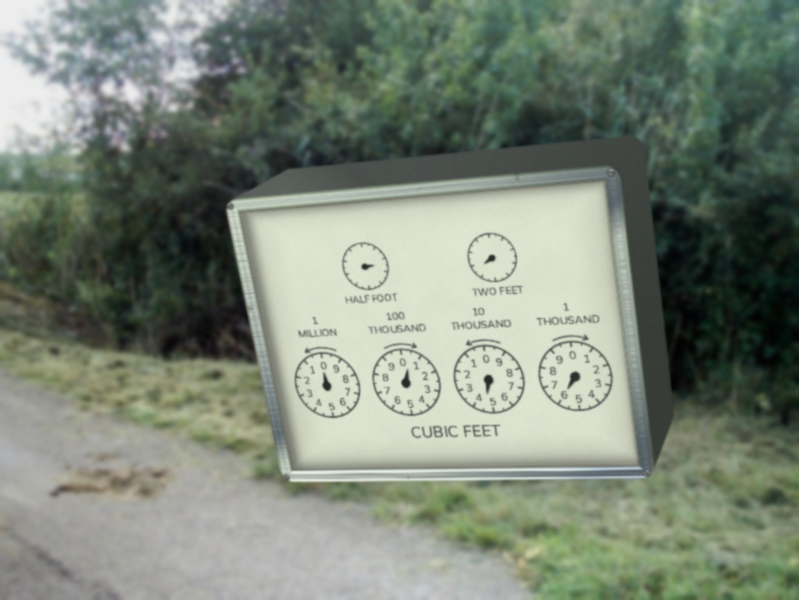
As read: value=4600 unit=ft³
